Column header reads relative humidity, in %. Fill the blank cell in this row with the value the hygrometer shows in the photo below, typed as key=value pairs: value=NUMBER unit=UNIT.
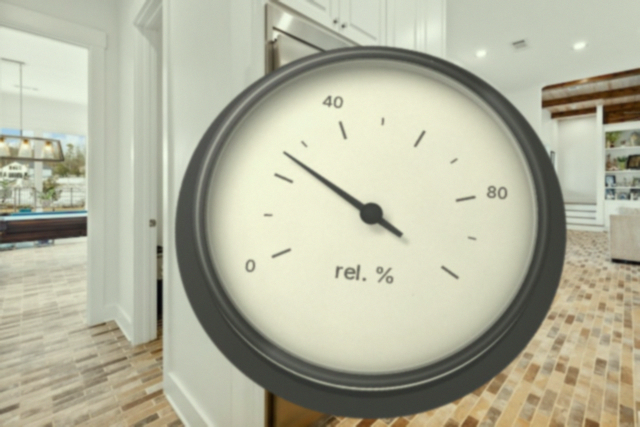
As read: value=25 unit=%
